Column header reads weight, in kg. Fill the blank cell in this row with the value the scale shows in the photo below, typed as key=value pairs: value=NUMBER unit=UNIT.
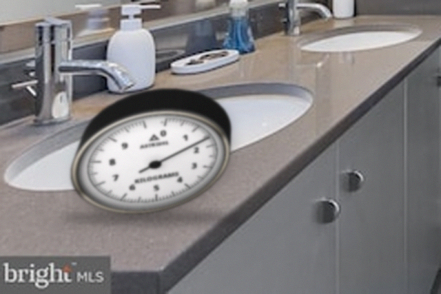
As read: value=1.5 unit=kg
